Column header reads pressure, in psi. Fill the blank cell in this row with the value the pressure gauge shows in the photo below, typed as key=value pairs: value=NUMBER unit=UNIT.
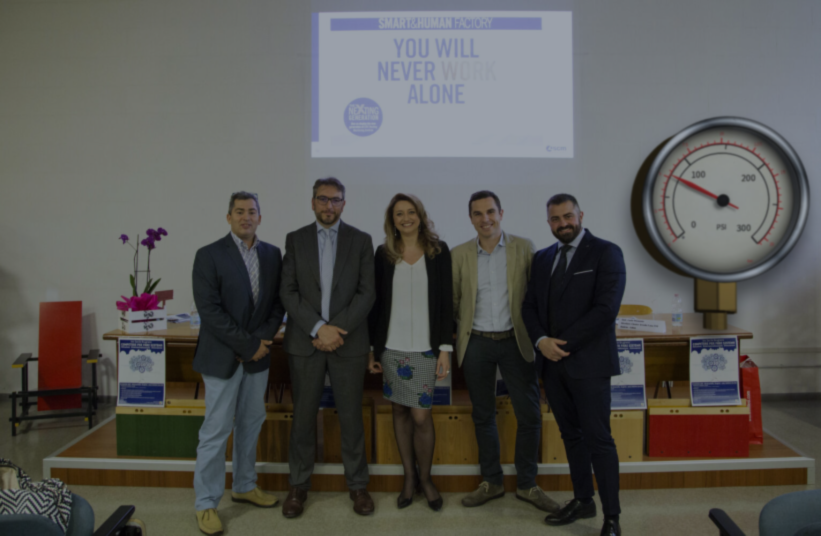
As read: value=75 unit=psi
